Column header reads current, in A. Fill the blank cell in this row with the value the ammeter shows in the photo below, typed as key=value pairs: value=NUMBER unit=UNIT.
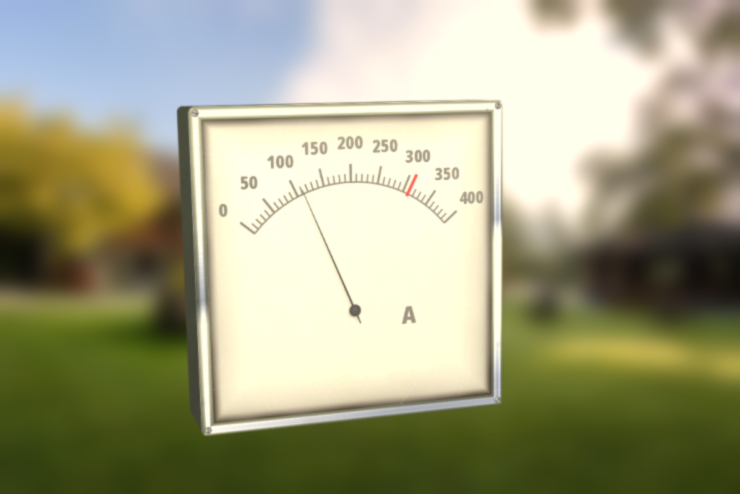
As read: value=110 unit=A
